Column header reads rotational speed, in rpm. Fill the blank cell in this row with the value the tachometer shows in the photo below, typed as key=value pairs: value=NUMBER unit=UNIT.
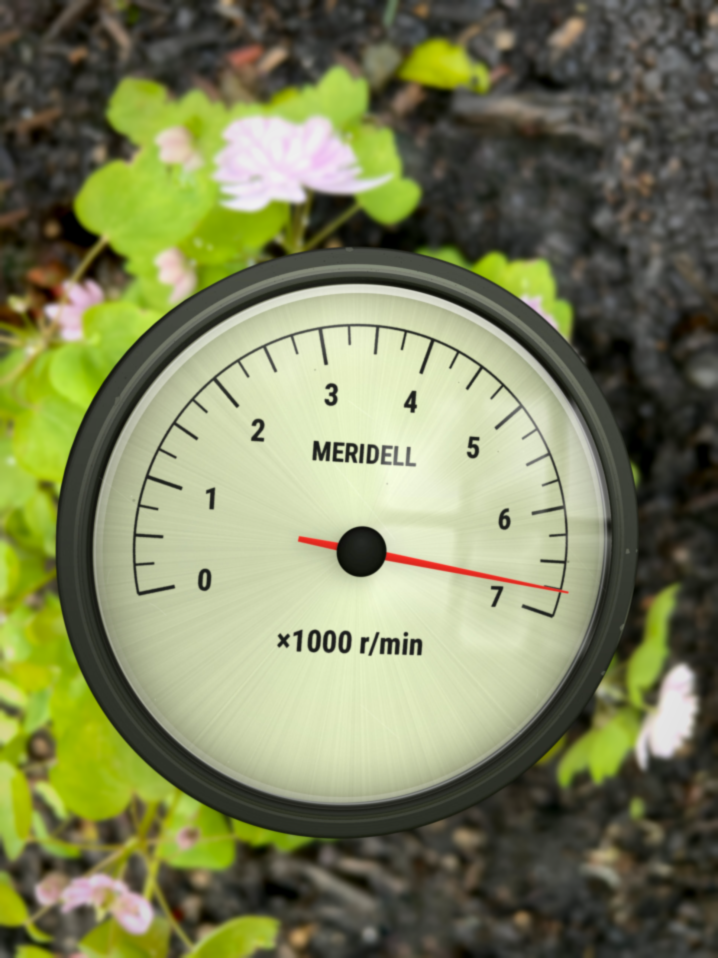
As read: value=6750 unit=rpm
